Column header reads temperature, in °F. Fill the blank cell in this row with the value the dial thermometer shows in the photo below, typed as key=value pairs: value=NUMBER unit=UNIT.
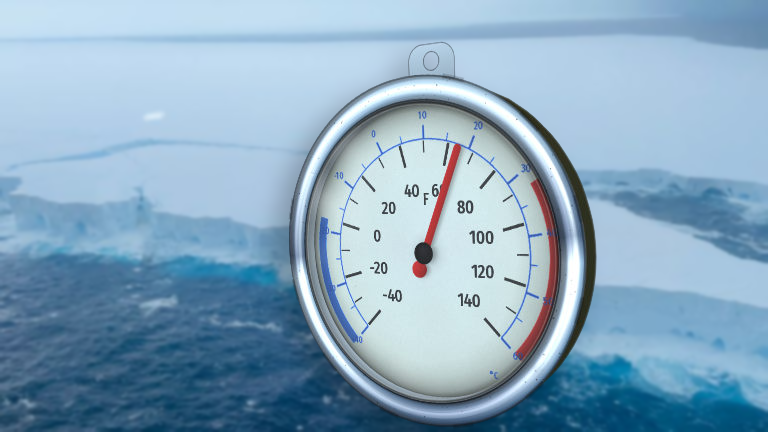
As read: value=65 unit=°F
